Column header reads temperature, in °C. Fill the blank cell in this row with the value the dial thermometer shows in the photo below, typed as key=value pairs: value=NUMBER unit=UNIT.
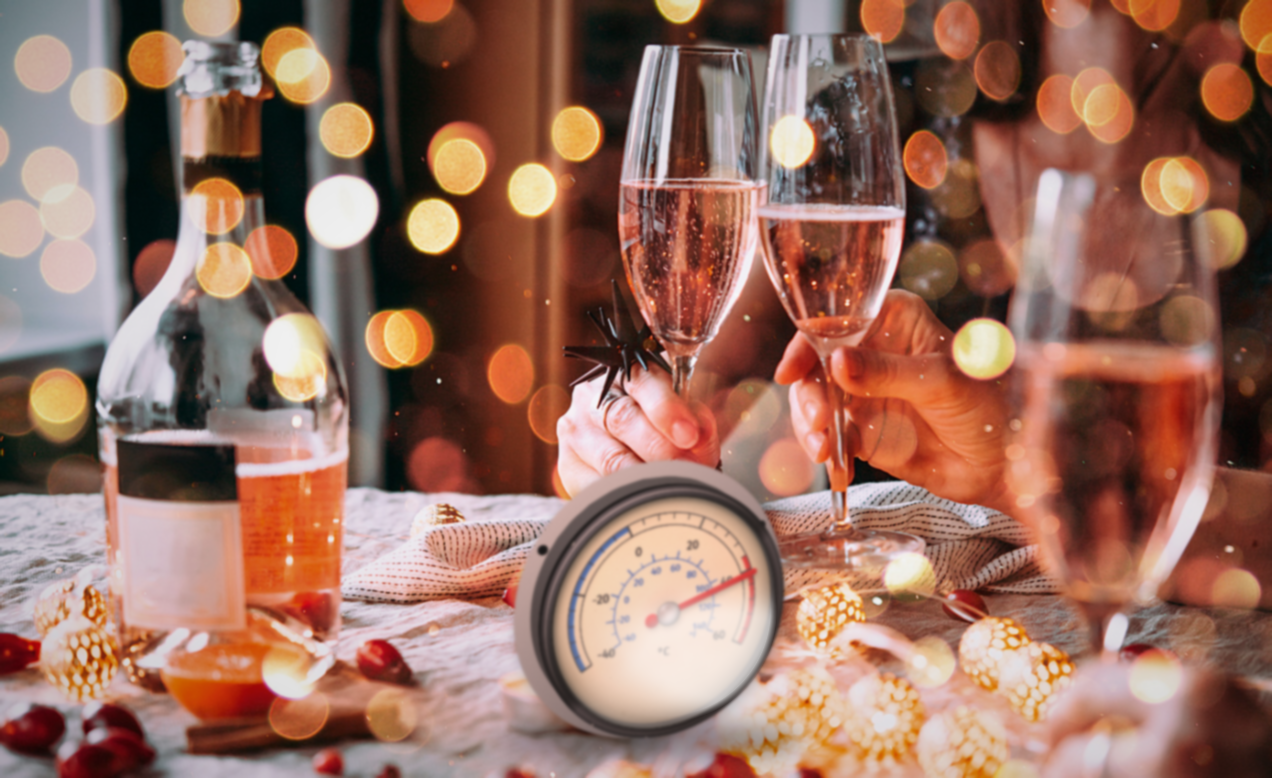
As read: value=40 unit=°C
